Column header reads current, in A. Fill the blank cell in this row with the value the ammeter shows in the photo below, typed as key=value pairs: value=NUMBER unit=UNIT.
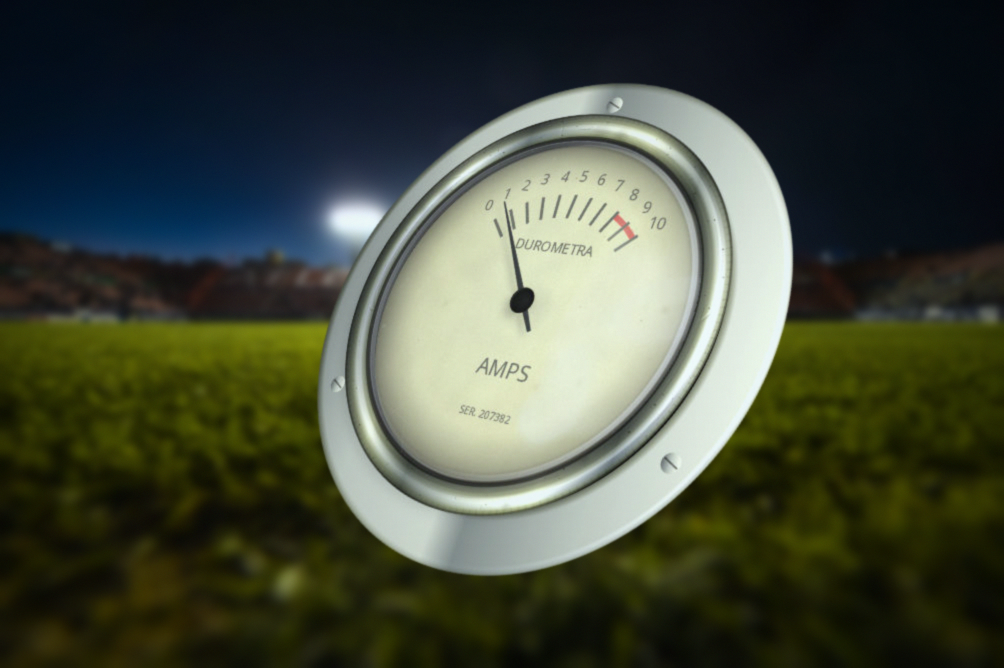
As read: value=1 unit=A
